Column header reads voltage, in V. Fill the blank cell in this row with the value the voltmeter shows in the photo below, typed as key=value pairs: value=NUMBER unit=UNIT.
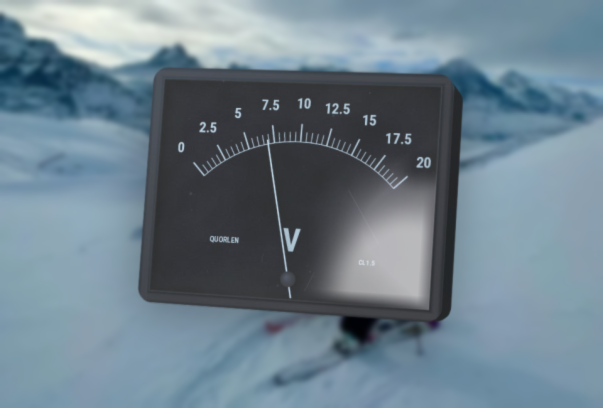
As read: value=7 unit=V
